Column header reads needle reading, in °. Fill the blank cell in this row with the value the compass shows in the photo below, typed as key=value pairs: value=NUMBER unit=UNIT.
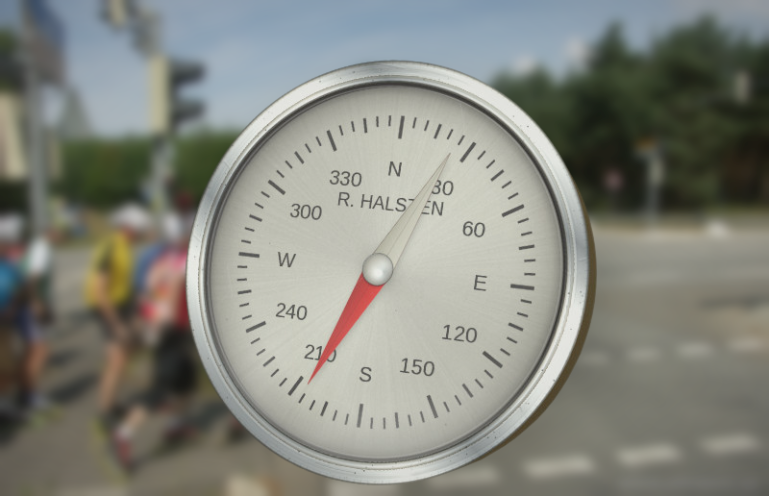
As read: value=205 unit=°
